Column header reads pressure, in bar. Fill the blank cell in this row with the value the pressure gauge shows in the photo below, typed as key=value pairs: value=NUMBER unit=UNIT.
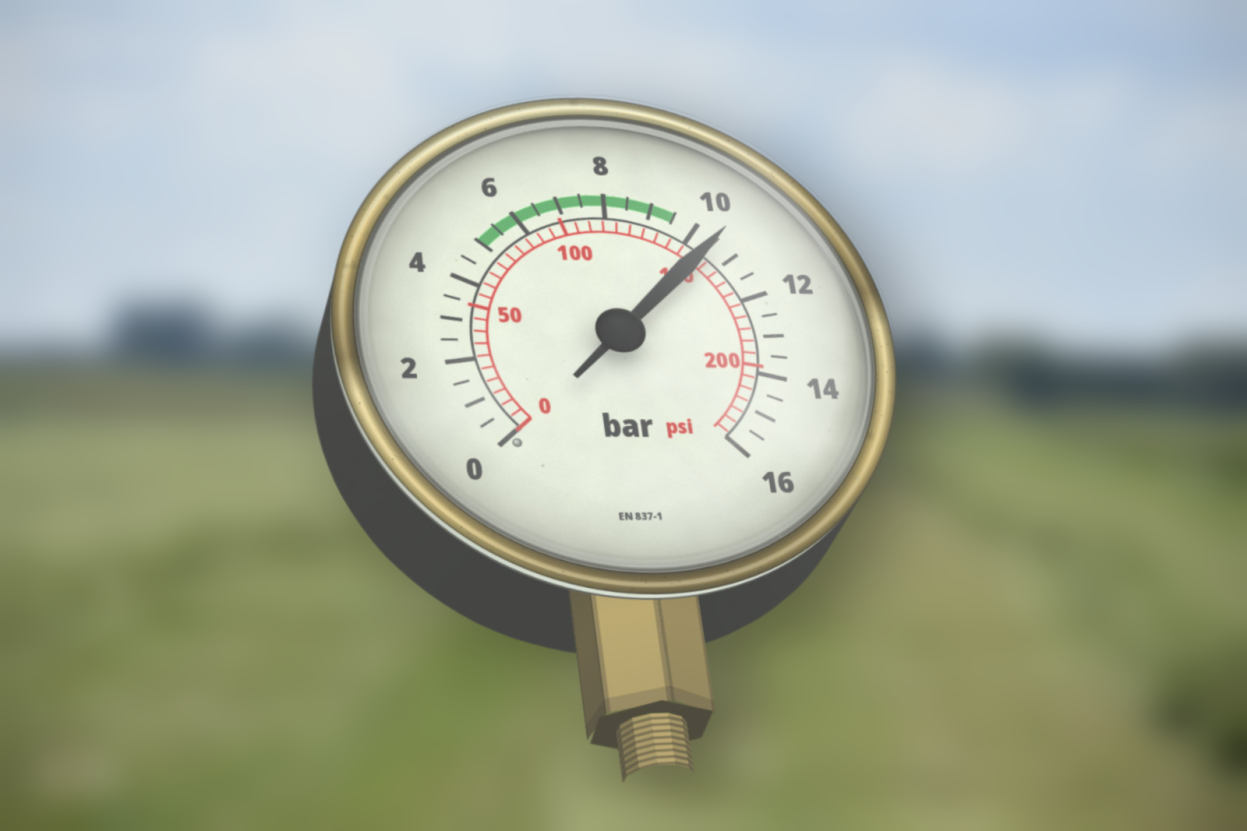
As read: value=10.5 unit=bar
